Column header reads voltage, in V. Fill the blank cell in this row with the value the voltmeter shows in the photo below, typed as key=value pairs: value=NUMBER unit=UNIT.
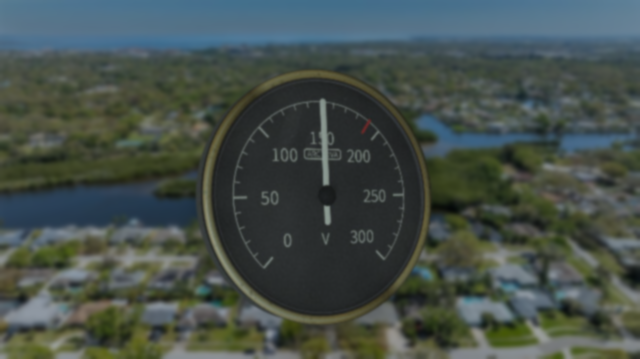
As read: value=150 unit=V
